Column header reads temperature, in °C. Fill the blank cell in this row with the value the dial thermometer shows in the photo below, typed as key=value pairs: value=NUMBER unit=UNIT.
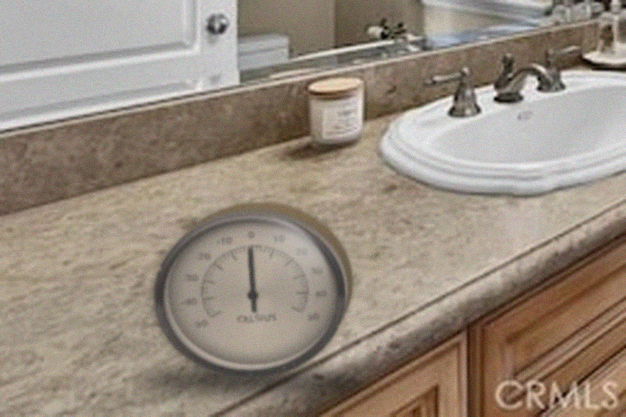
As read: value=0 unit=°C
